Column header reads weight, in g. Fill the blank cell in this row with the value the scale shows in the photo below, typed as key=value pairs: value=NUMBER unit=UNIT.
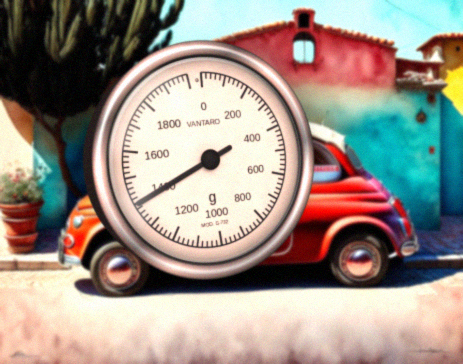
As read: value=1400 unit=g
